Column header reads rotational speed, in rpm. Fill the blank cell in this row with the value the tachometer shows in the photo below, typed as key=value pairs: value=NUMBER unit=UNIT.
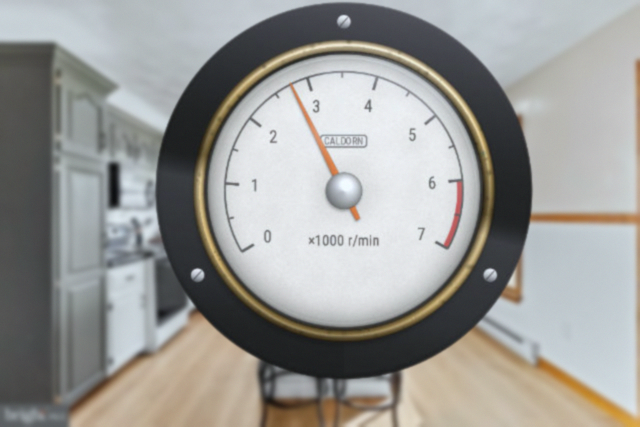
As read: value=2750 unit=rpm
